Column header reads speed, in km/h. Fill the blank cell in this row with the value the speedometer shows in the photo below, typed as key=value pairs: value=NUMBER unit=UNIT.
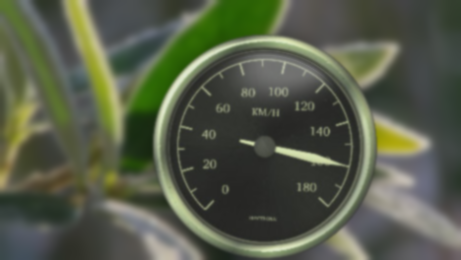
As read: value=160 unit=km/h
